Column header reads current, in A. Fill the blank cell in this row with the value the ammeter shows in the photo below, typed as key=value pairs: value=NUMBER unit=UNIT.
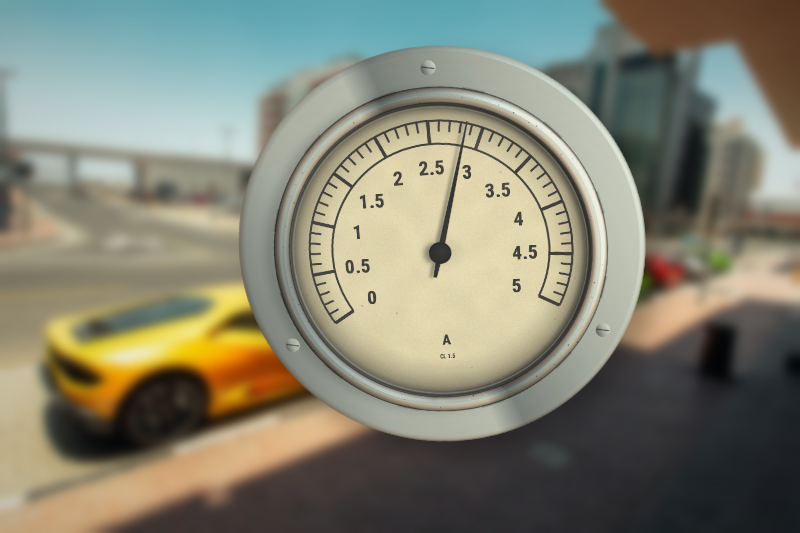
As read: value=2.85 unit=A
